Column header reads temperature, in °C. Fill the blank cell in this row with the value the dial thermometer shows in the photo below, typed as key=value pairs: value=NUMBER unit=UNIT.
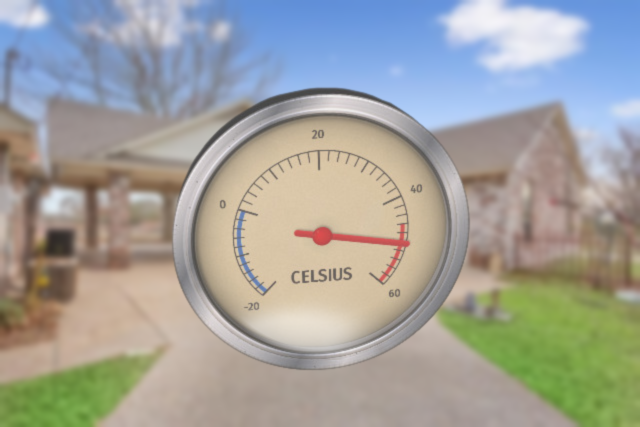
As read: value=50 unit=°C
